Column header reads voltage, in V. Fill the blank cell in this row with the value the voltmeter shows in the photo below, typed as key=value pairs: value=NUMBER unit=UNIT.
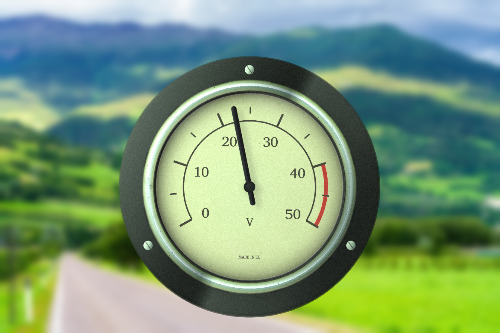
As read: value=22.5 unit=V
